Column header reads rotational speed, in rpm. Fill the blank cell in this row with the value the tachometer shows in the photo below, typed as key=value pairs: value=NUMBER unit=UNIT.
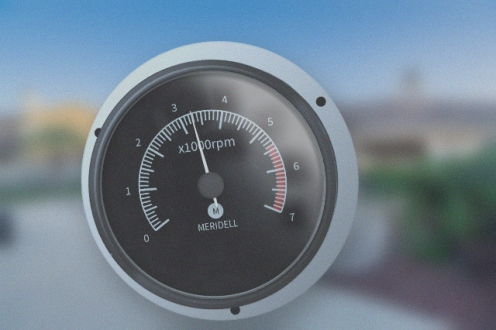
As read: value=3300 unit=rpm
